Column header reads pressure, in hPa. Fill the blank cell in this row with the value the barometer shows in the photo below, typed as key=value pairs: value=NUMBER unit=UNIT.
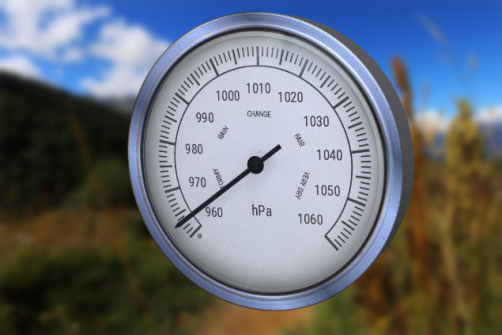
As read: value=963 unit=hPa
